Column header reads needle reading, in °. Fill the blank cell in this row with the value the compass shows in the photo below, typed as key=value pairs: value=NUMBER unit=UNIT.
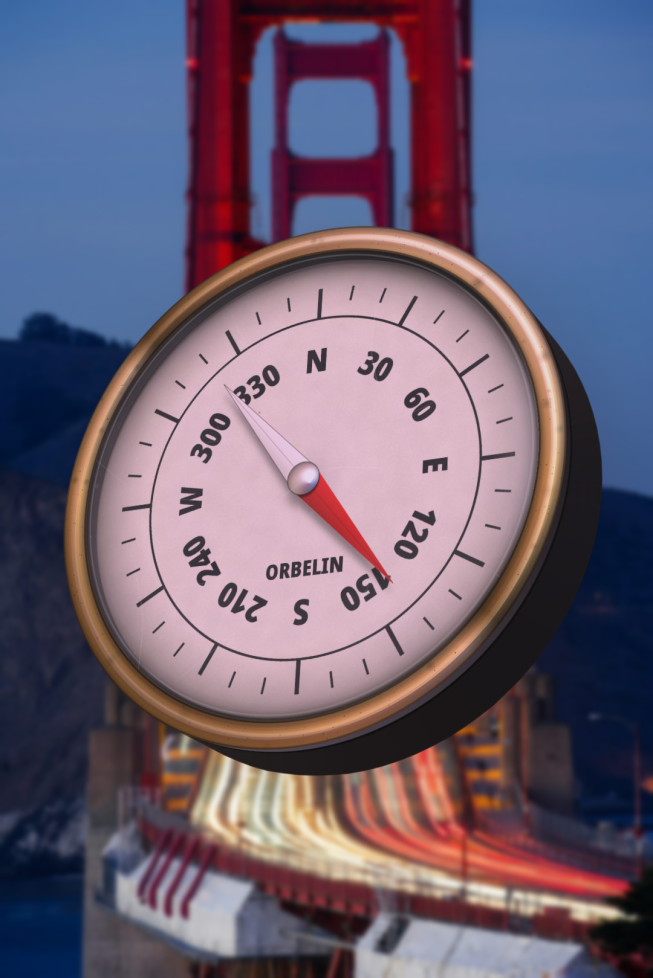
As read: value=140 unit=°
